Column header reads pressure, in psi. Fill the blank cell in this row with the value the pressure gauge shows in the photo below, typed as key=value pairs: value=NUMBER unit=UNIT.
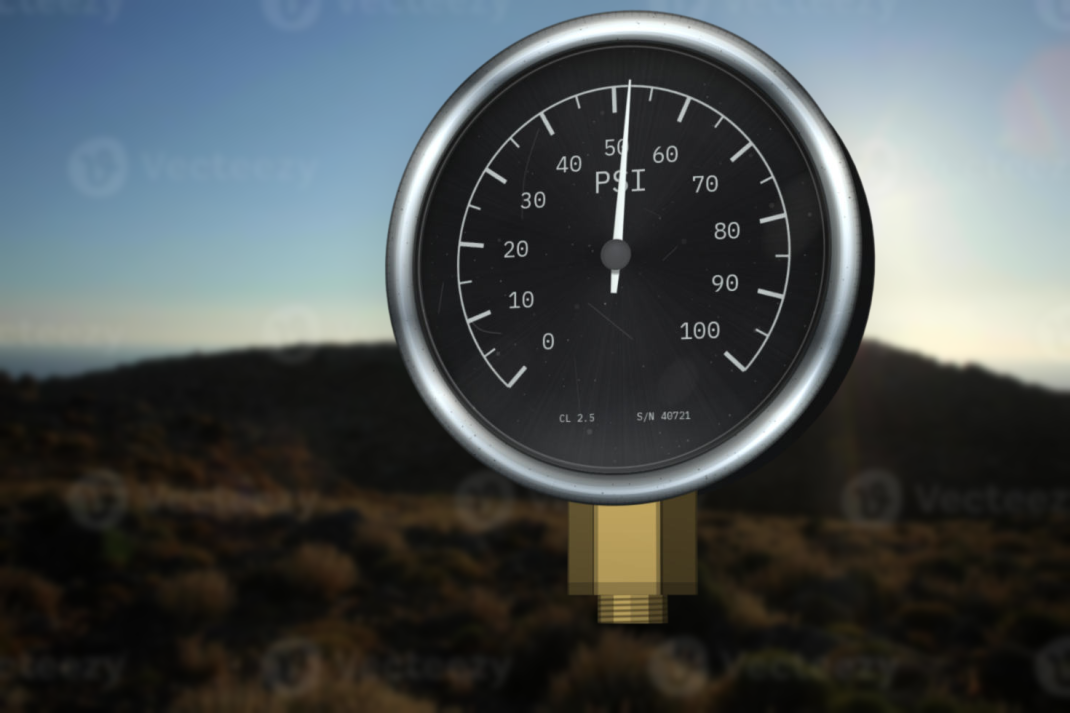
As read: value=52.5 unit=psi
